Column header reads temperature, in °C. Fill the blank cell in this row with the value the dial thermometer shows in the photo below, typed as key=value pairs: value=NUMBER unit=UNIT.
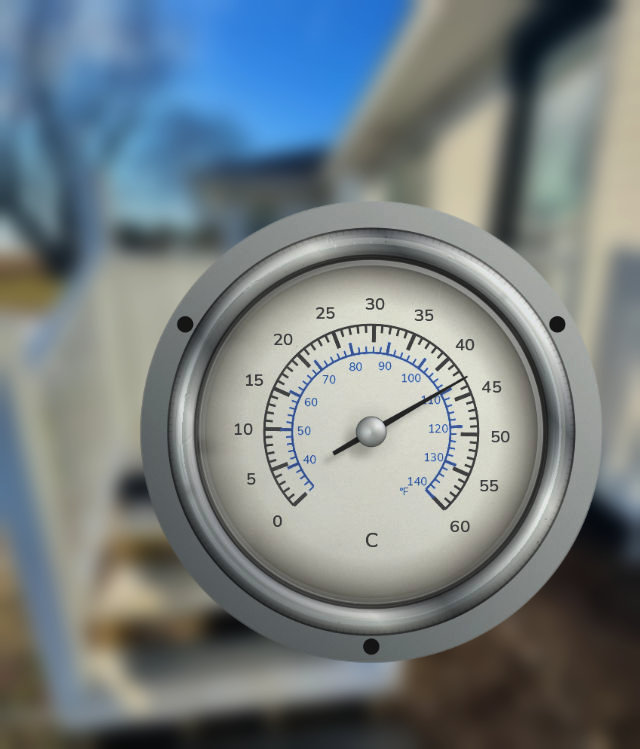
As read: value=43 unit=°C
